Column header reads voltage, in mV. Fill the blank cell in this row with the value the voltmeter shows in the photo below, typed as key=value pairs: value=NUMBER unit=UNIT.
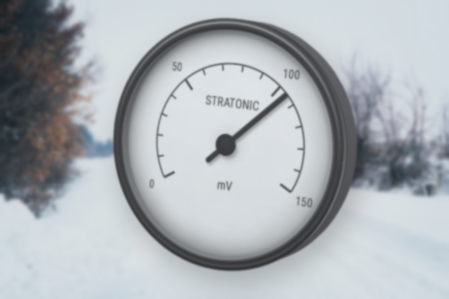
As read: value=105 unit=mV
